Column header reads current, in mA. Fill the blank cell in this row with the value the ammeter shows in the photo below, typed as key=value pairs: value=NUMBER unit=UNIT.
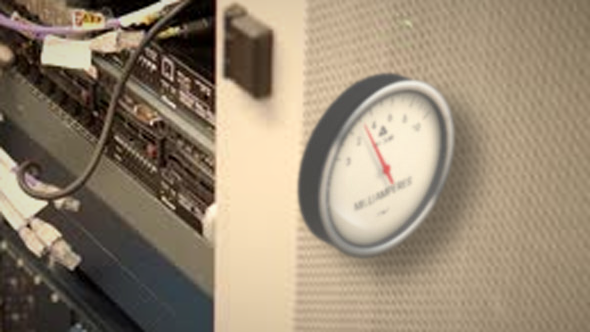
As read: value=3 unit=mA
